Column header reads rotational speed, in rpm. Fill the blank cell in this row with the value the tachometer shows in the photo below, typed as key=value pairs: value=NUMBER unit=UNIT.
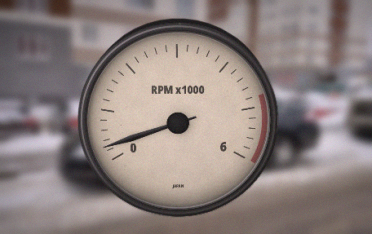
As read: value=300 unit=rpm
